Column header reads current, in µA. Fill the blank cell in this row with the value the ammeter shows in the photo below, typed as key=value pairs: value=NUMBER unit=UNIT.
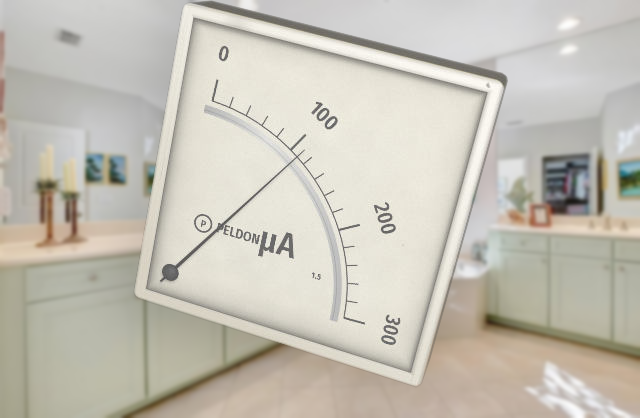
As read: value=110 unit=µA
